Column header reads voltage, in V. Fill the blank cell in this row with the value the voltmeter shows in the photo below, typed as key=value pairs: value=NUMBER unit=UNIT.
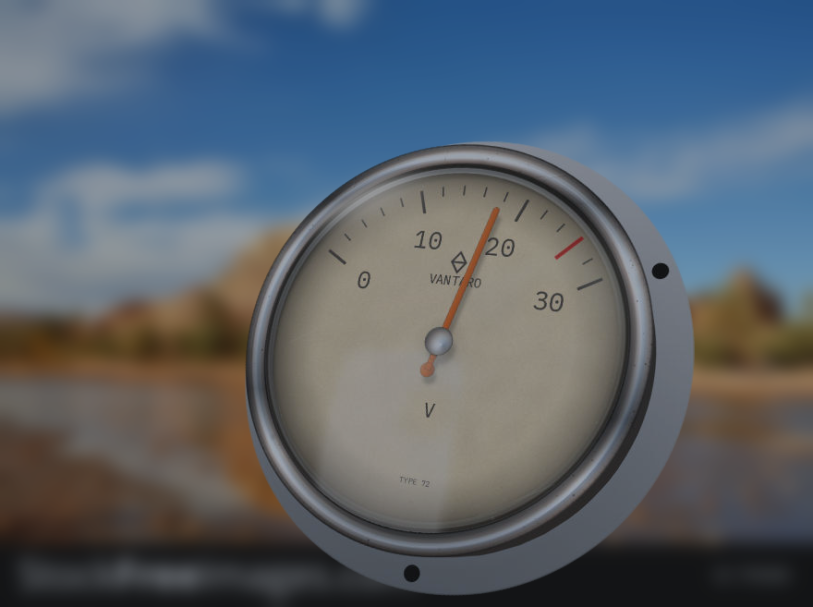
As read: value=18 unit=V
